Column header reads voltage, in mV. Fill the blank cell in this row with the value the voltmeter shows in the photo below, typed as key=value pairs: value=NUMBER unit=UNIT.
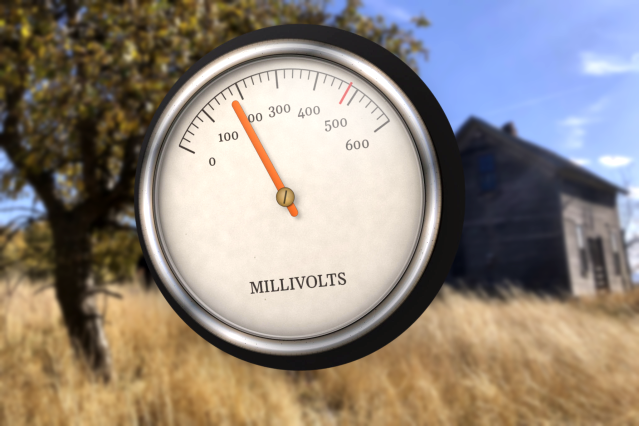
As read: value=180 unit=mV
